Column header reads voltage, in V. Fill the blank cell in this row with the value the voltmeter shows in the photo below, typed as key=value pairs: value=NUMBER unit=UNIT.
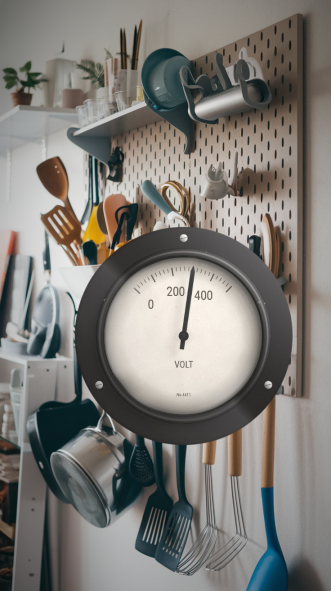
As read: value=300 unit=V
